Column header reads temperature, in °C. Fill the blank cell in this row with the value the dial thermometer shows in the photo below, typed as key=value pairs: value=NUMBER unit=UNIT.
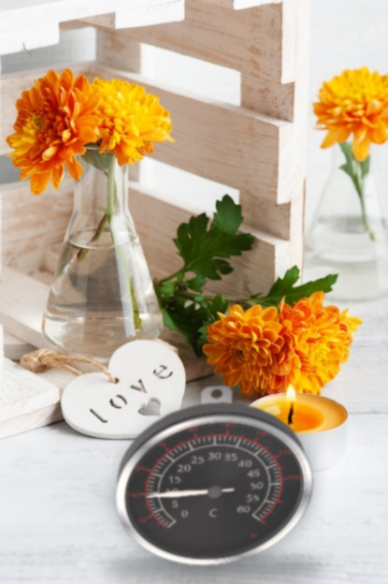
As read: value=10 unit=°C
